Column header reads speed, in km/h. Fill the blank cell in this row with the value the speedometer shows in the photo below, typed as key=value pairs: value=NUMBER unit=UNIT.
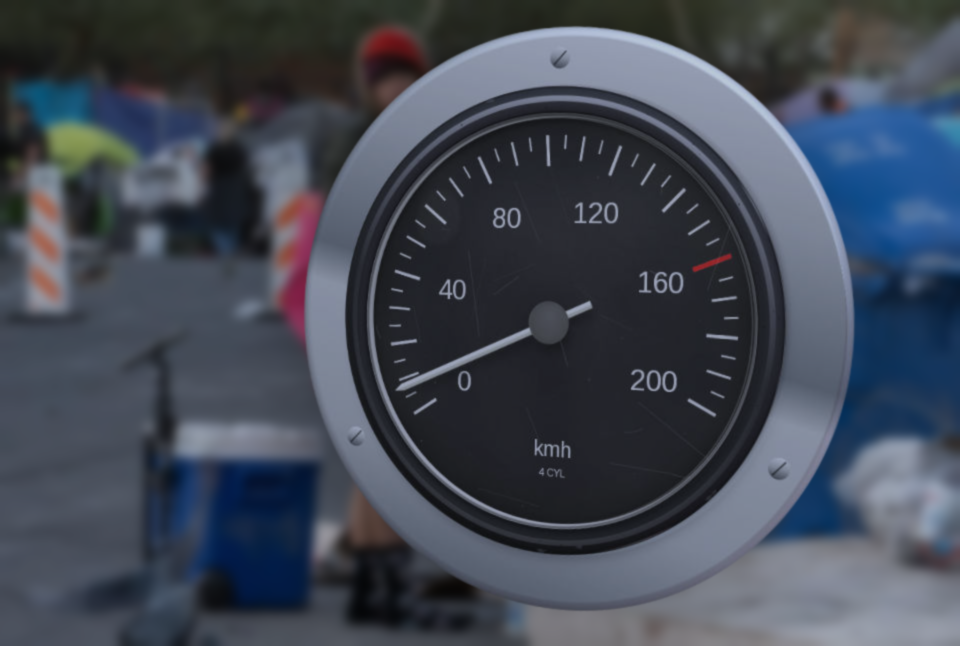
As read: value=7.5 unit=km/h
